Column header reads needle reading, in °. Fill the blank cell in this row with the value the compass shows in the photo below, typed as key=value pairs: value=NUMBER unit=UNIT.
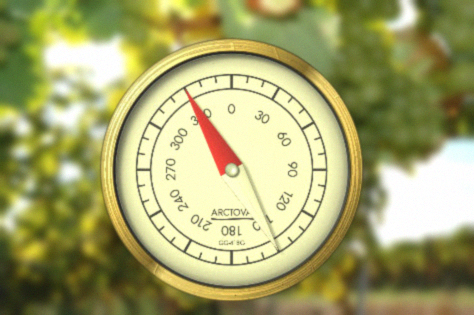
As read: value=330 unit=°
